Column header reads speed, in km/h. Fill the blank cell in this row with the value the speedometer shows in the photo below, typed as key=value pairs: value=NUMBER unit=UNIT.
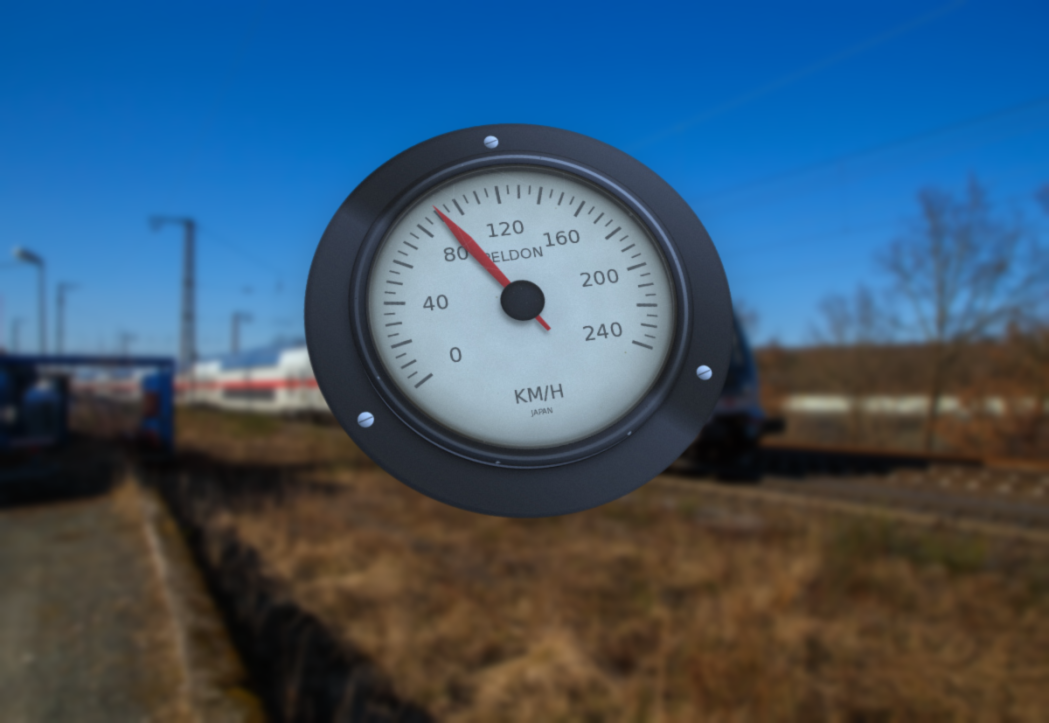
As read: value=90 unit=km/h
